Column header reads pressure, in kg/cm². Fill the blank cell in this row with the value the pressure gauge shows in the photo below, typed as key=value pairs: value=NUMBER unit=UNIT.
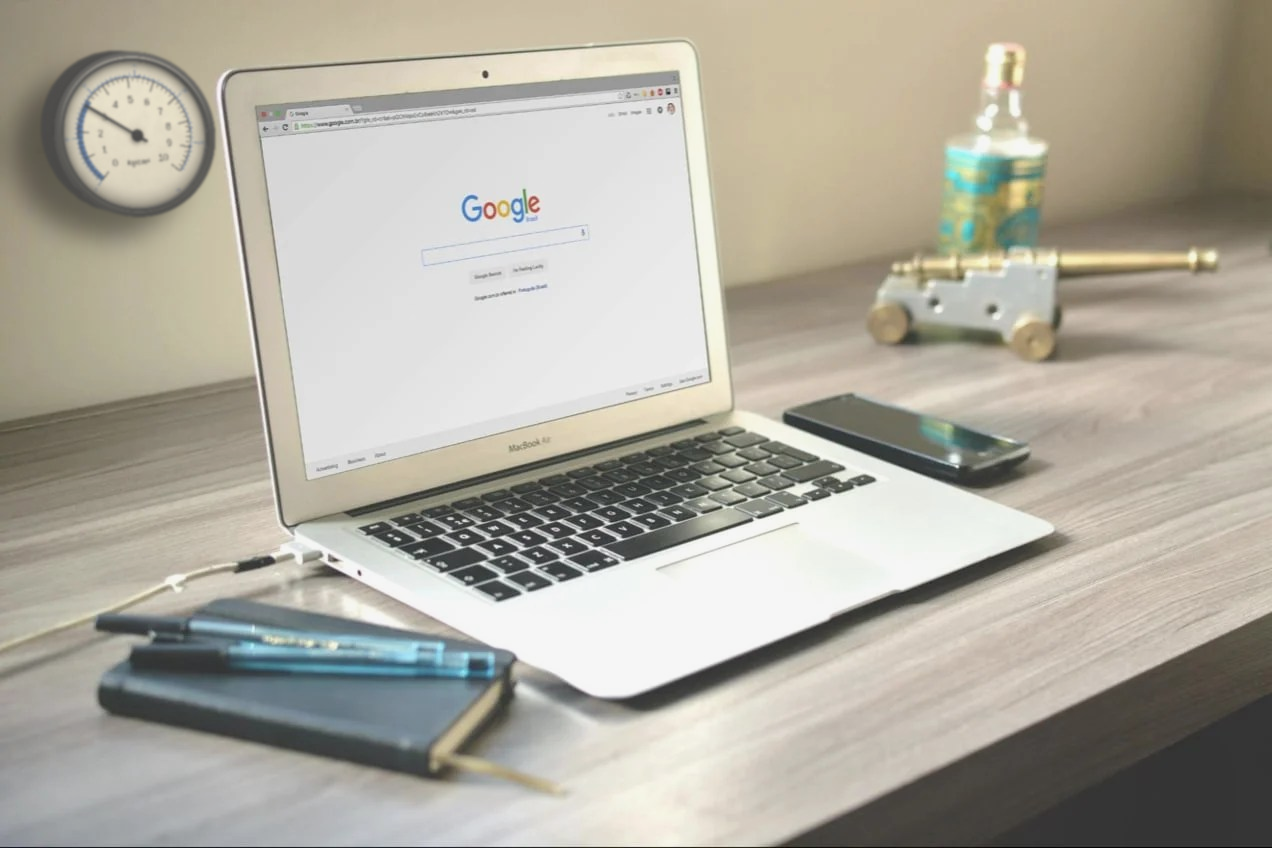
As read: value=3 unit=kg/cm²
